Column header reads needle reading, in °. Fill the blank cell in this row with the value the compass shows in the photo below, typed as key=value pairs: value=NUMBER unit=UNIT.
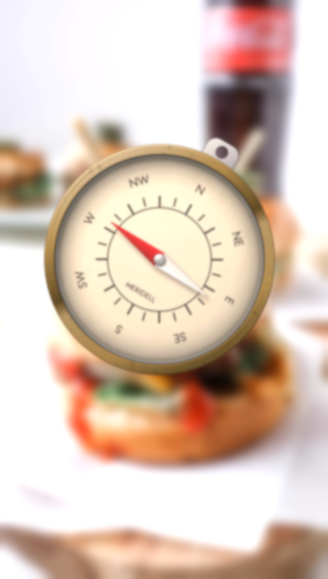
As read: value=277.5 unit=°
